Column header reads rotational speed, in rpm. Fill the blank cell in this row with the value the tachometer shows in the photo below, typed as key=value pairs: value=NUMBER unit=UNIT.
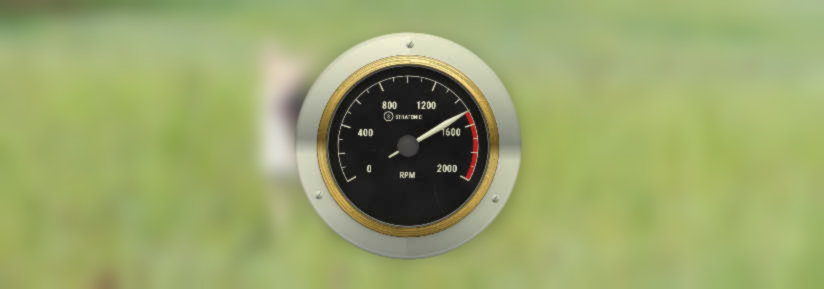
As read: value=1500 unit=rpm
